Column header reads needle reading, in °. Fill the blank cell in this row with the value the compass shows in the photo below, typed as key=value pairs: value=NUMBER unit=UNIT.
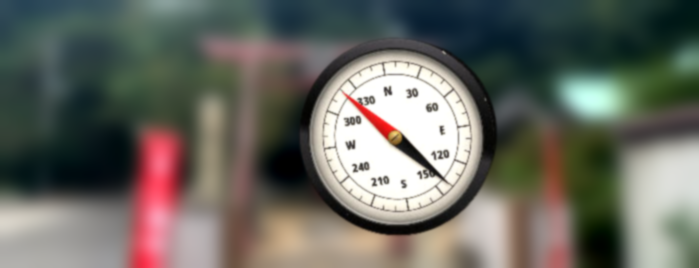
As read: value=320 unit=°
